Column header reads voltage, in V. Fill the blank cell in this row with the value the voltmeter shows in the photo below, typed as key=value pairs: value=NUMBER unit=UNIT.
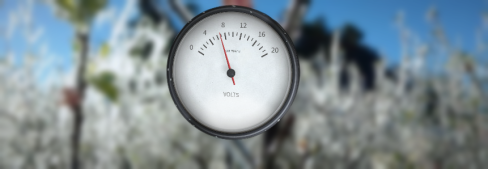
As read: value=7 unit=V
